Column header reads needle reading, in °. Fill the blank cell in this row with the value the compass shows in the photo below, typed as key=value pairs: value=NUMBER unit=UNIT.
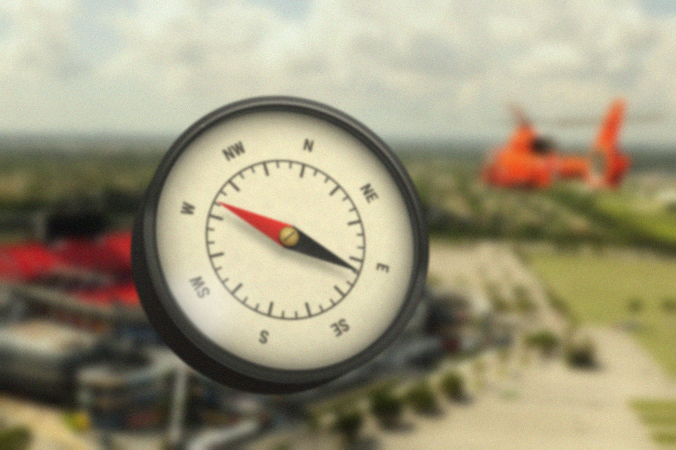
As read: value=280 unit=°
